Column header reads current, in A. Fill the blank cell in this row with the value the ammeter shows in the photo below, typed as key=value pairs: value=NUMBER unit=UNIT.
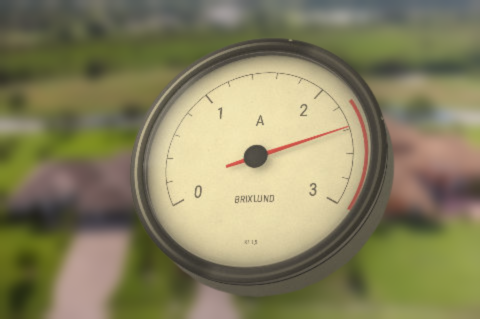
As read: value=2.4 unit=A
